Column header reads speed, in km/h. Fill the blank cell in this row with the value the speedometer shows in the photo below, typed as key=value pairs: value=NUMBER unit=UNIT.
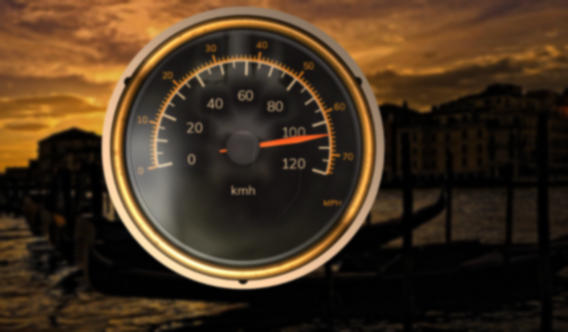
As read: value=105 unit=km/h
